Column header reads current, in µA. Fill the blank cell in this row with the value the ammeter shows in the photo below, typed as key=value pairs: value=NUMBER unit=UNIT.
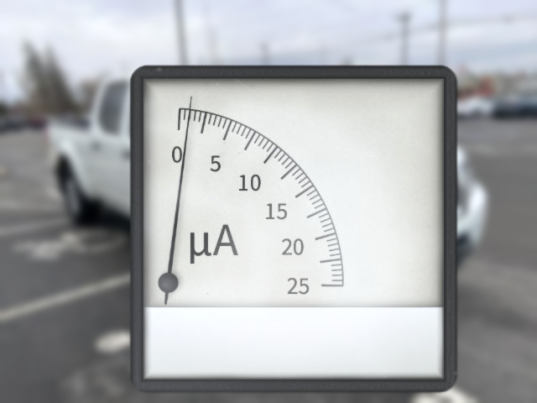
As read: value=1 unit=µA
